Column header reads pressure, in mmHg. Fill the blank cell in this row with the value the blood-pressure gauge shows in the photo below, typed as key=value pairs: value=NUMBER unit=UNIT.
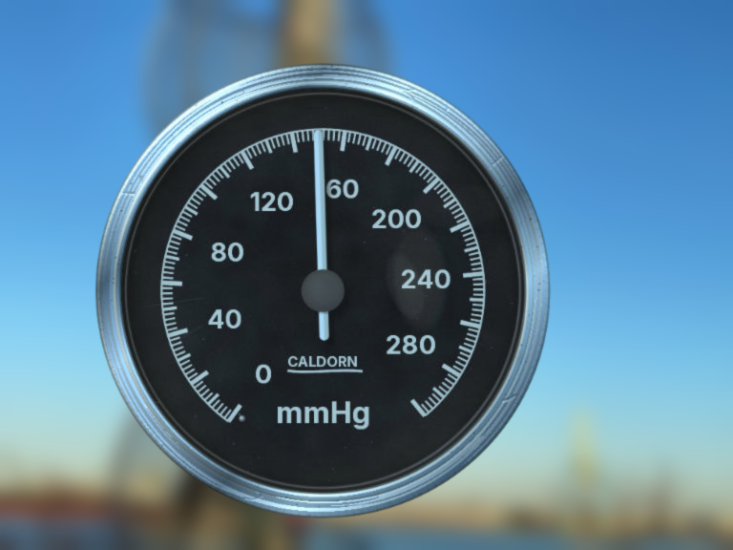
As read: value=150 unit=mmHg
